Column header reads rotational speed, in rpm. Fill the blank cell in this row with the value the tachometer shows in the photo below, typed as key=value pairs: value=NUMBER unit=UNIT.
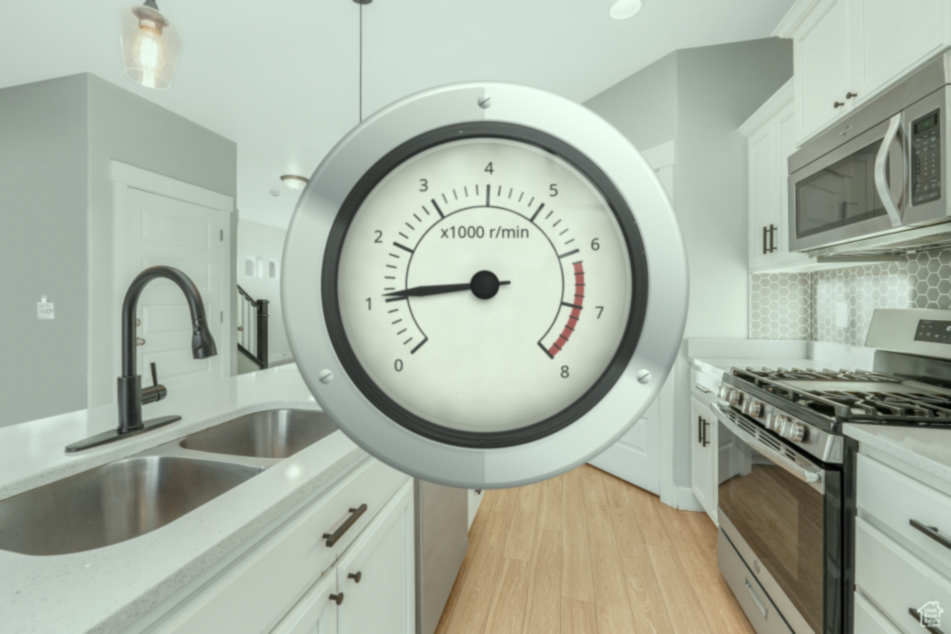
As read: value=1100 unit=rpm
